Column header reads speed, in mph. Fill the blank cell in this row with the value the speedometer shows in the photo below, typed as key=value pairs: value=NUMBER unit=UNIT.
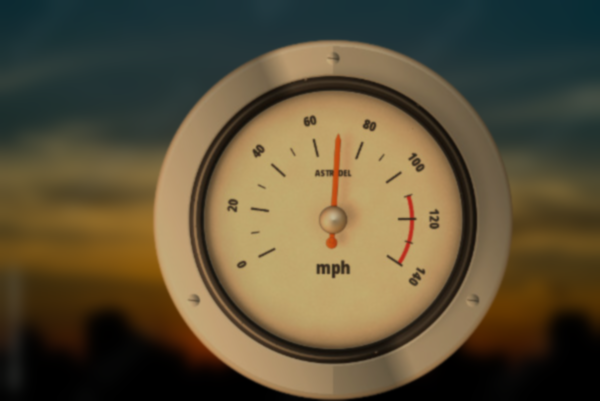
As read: value=70 unit=mph
